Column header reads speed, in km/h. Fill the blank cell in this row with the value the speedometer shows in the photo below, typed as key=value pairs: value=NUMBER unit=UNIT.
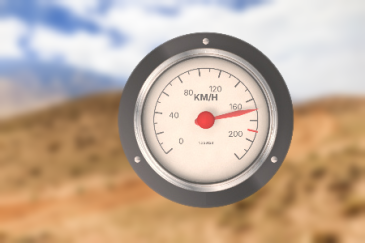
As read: value=170 unit=km/h
